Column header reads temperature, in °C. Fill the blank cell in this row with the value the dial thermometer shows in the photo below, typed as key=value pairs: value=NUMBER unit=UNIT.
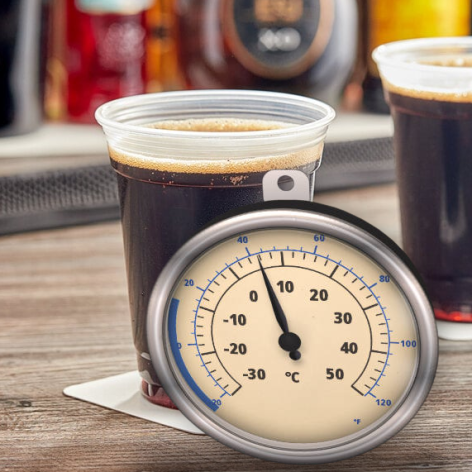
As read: value=6 unit=°C
